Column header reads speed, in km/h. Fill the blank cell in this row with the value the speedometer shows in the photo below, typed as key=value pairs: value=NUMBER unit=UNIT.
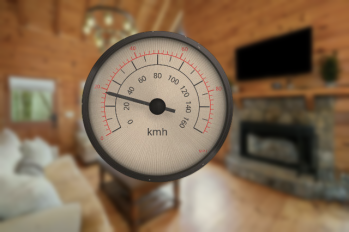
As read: value=30 unit=km/h
